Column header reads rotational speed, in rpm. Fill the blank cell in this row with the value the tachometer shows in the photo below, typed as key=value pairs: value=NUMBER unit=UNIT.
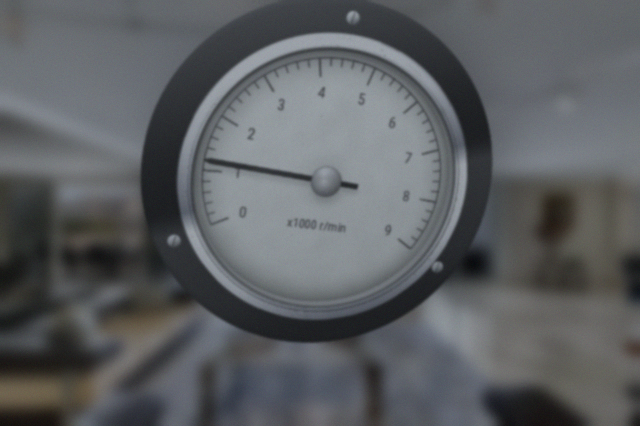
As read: value=1200 unit=rpm
